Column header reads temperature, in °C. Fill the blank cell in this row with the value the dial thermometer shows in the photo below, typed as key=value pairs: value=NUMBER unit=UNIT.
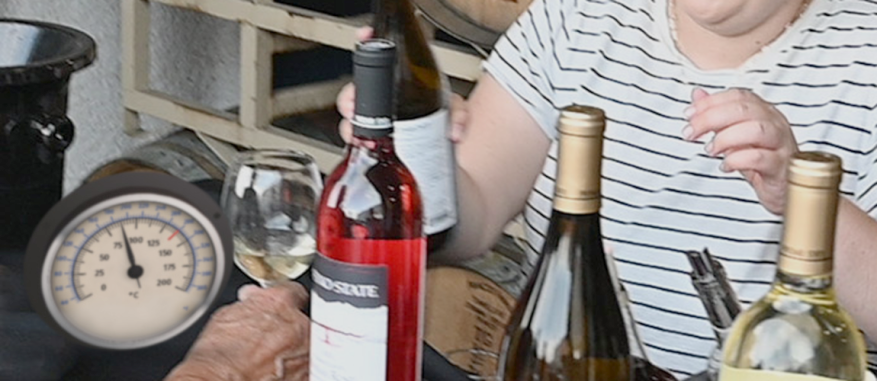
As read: value=87.5 unit=°C
